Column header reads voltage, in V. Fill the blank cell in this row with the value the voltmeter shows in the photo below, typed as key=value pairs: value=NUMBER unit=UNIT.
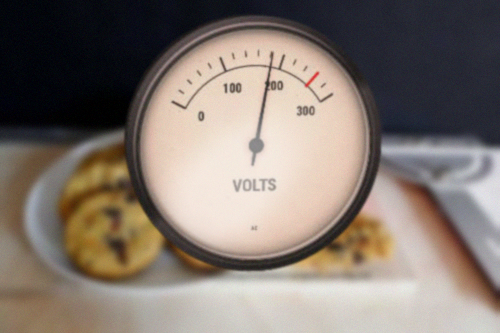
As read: value=180 unit=V
